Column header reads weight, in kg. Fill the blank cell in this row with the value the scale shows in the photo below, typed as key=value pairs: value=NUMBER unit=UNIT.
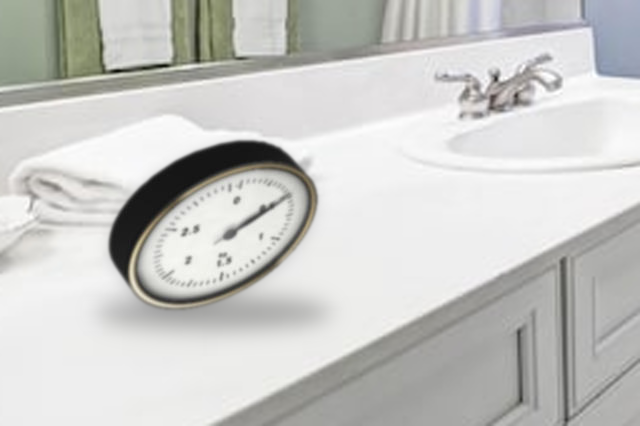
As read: value=0.5 unit=kg
